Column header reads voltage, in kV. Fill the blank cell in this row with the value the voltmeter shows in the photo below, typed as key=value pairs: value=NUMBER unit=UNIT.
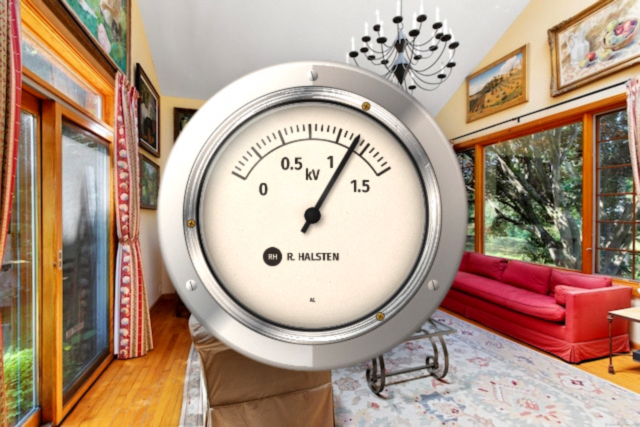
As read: value=1.15 unit=kV
